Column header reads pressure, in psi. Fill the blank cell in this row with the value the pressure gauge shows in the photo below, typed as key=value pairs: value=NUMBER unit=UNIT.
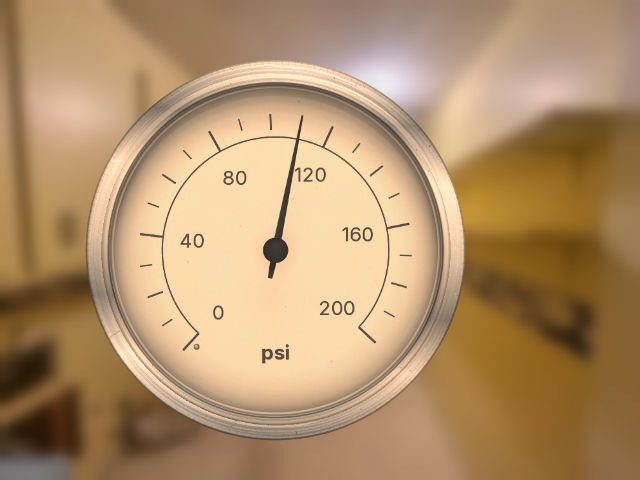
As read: value=110 unit=psi
